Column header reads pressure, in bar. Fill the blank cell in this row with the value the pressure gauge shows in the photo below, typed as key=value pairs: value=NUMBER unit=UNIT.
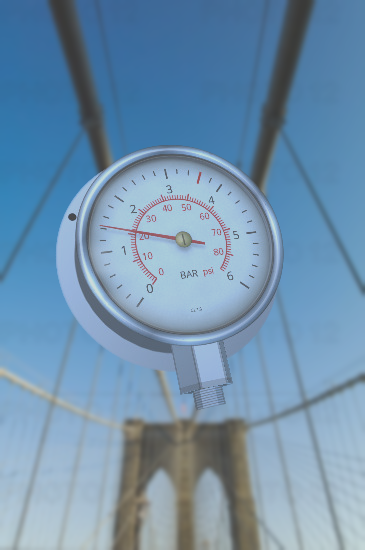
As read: value=1.4 unit=bar
